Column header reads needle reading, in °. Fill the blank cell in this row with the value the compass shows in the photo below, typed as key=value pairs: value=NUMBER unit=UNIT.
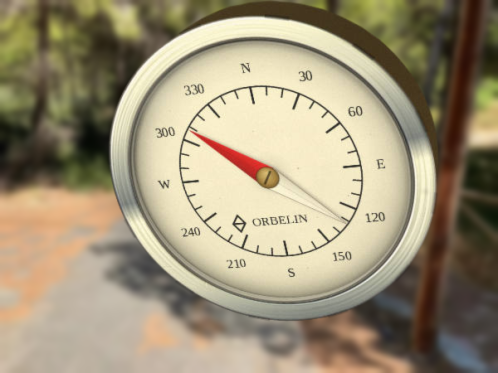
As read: value=310 unit=°
